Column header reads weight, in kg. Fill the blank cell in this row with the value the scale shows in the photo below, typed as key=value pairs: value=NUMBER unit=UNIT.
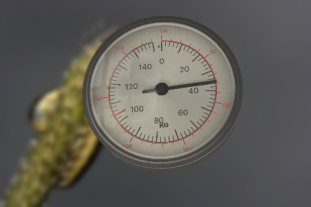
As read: value=36 unit=kg
